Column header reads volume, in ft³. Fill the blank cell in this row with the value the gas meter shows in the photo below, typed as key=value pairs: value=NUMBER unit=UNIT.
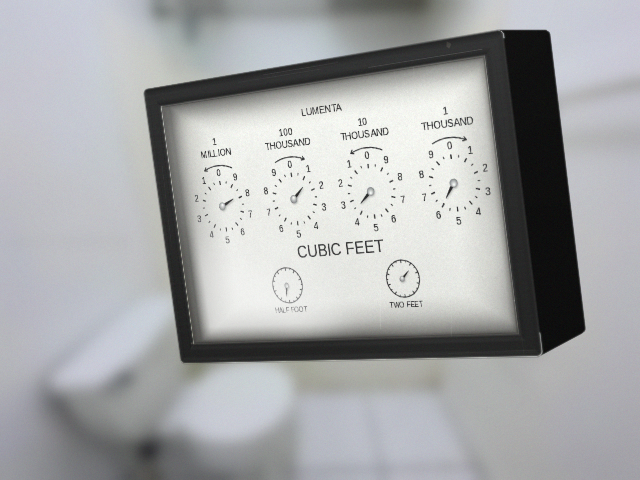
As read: value=813600 unit=ft³
